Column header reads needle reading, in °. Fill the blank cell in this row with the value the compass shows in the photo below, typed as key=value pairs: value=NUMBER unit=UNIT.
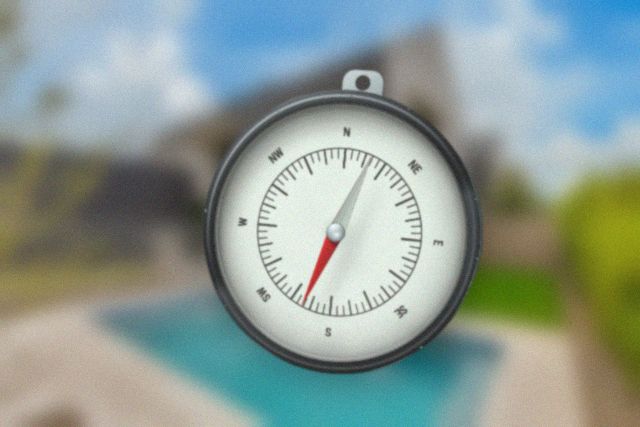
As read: value=200 unit=°
